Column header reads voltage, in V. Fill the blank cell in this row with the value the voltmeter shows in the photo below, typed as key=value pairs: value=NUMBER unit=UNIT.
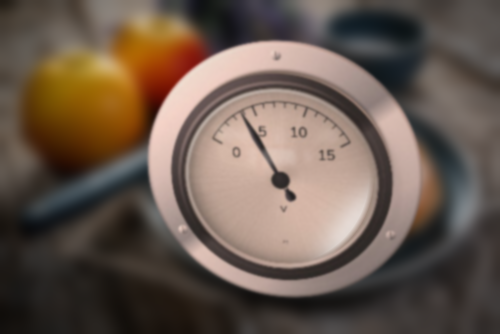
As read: value=4 unit=V
